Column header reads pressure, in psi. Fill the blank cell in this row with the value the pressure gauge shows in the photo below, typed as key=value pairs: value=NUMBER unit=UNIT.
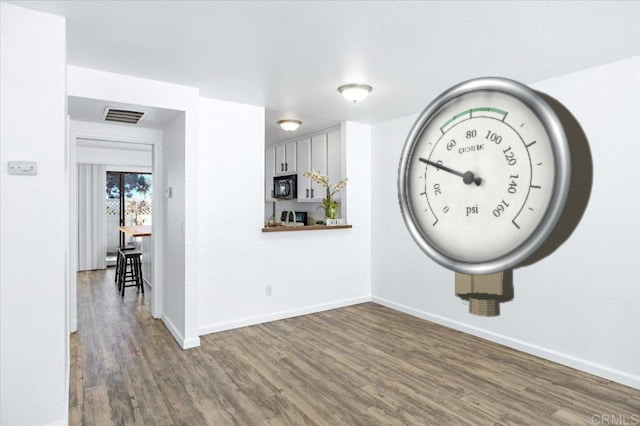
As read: value=40 unit=psi
